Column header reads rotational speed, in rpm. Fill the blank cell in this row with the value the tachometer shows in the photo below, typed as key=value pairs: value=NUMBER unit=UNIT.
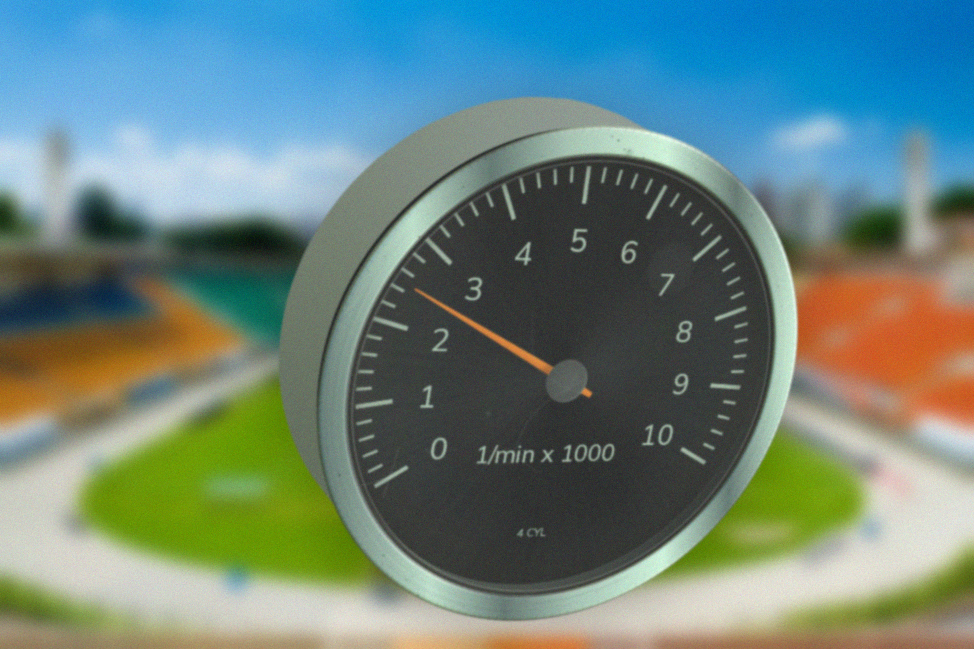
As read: value=2500 unit=rpm
